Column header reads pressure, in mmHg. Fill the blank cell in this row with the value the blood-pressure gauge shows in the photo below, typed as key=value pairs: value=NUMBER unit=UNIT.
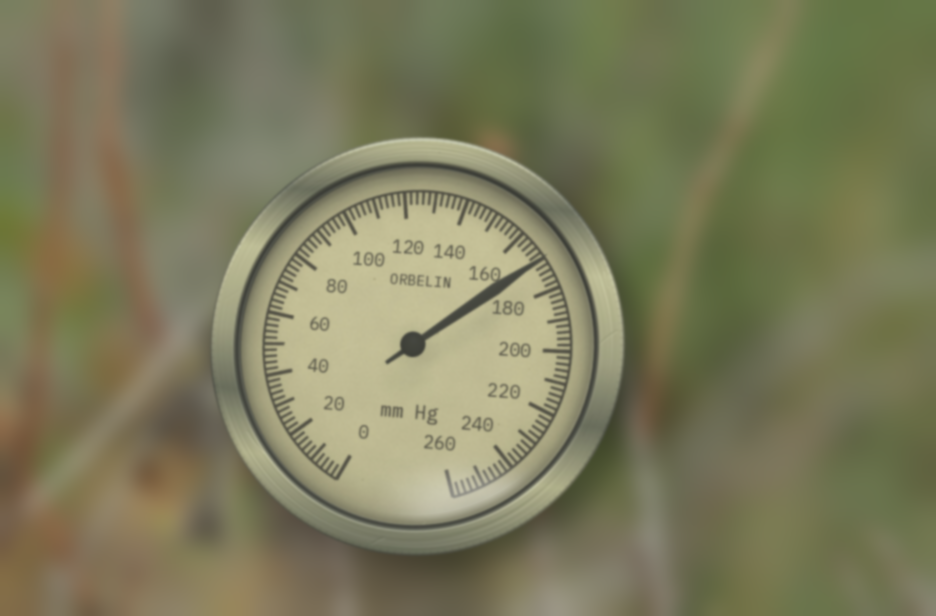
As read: value=170 unit=mmHg
